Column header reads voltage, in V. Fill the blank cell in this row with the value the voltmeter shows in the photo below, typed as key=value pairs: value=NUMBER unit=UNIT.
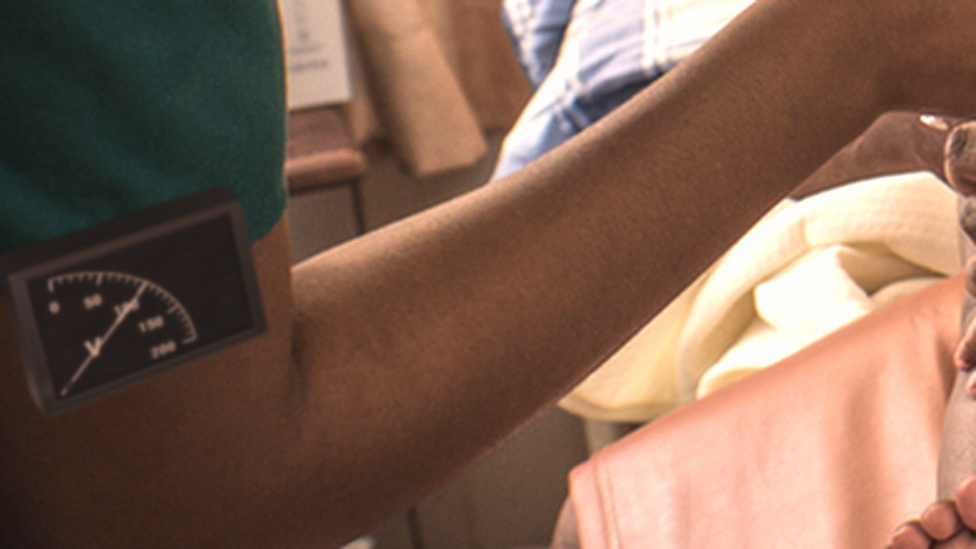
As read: value=100 unit=V
